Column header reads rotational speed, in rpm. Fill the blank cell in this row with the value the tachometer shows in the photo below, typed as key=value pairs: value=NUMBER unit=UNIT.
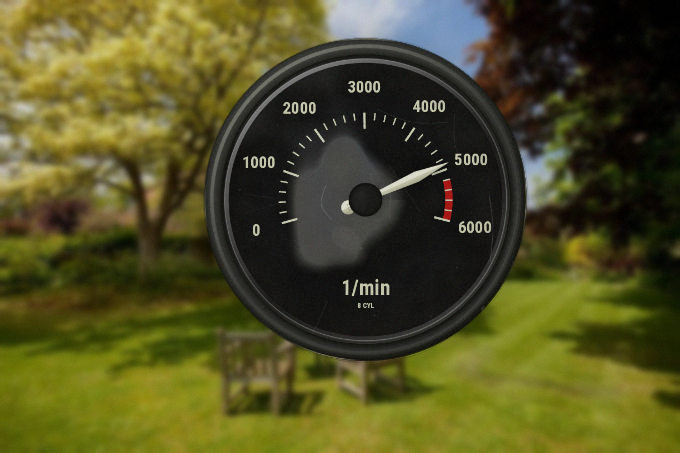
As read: value=4900 unit=rpm
